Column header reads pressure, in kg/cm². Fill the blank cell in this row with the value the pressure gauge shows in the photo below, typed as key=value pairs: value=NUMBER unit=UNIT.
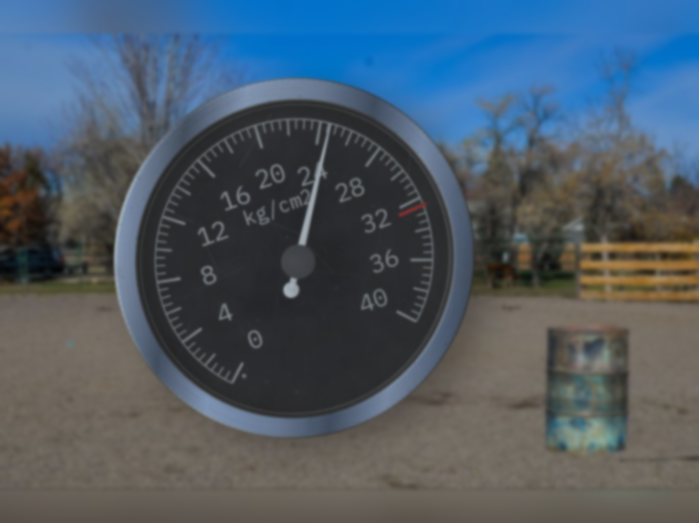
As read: value=24.5 unit=kg/cm²
